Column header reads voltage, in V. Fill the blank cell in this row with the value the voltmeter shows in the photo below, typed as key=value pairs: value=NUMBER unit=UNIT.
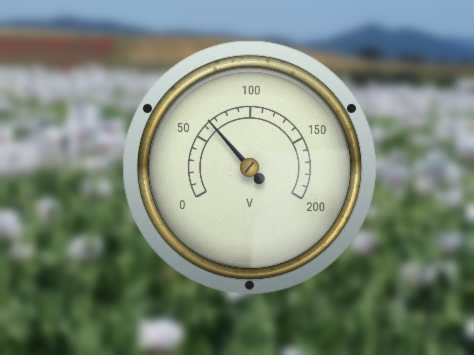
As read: value=65 unit=V
